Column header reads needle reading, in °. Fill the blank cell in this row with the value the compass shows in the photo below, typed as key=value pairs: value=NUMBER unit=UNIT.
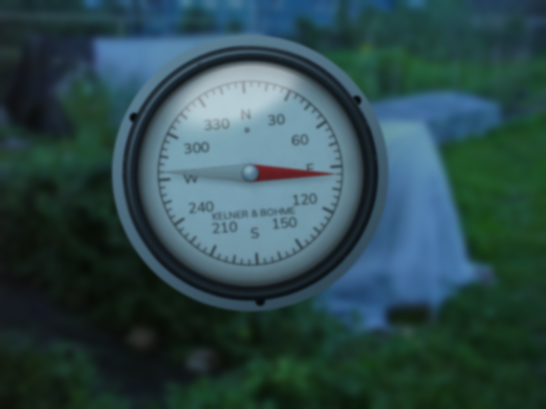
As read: value=95 unit=°
